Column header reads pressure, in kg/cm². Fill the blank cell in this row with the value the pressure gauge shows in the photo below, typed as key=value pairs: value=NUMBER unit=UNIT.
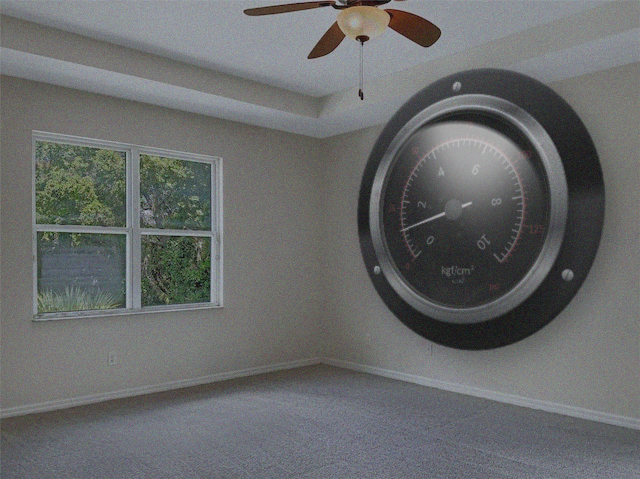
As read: value=1 unit=kg/cm²
